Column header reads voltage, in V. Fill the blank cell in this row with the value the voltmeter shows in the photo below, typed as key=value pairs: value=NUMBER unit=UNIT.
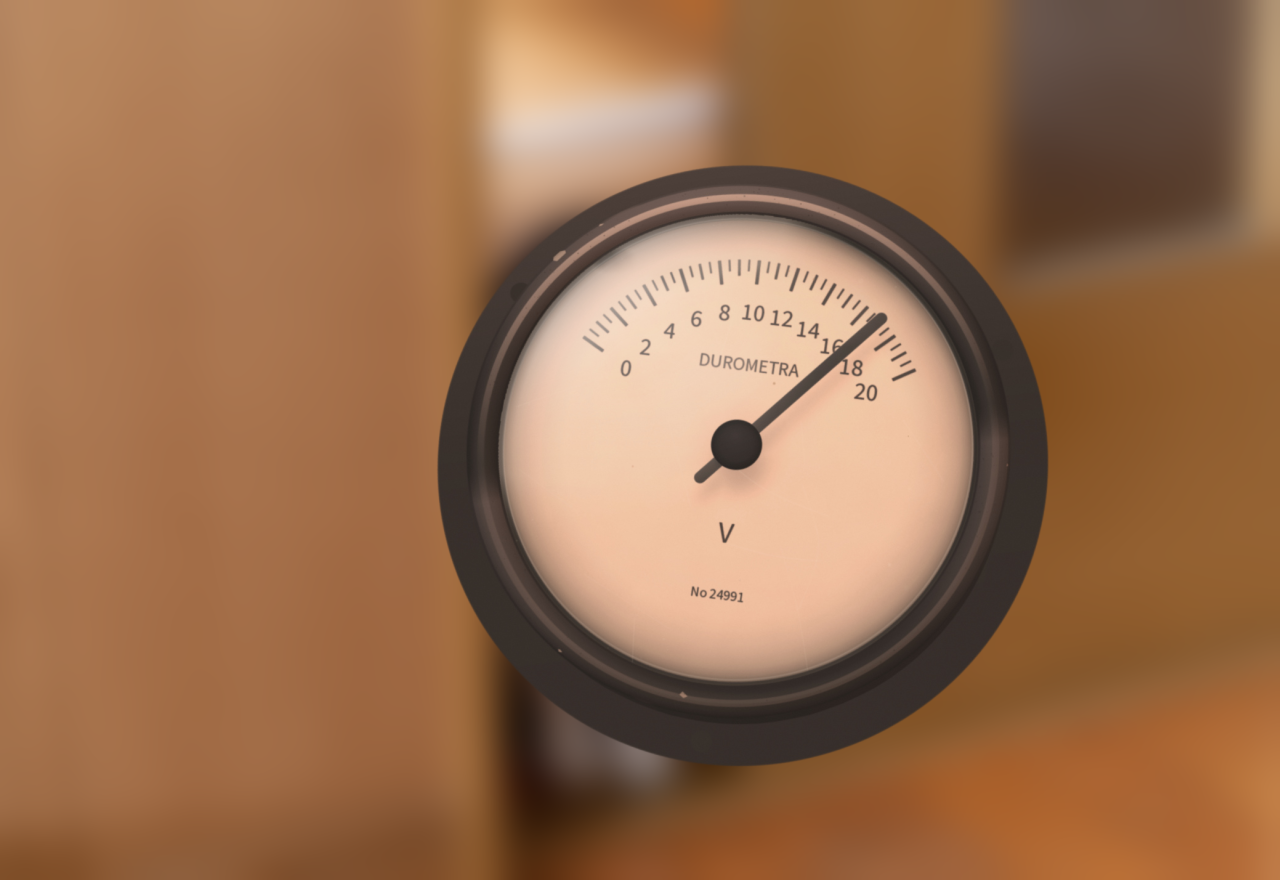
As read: value=17 unit=V
